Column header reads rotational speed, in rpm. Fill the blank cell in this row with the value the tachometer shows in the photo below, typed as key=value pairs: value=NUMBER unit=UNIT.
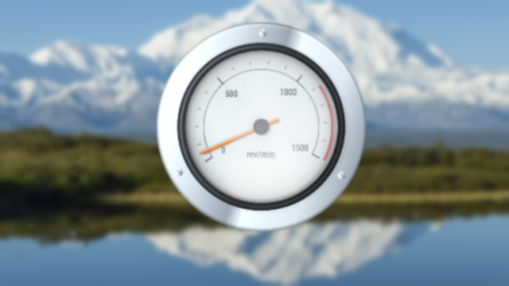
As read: value=50 unit=rpm
